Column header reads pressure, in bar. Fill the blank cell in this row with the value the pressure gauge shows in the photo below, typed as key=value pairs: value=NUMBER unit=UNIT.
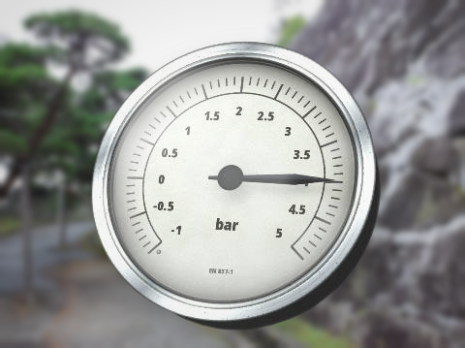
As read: value=4 unit=bar
